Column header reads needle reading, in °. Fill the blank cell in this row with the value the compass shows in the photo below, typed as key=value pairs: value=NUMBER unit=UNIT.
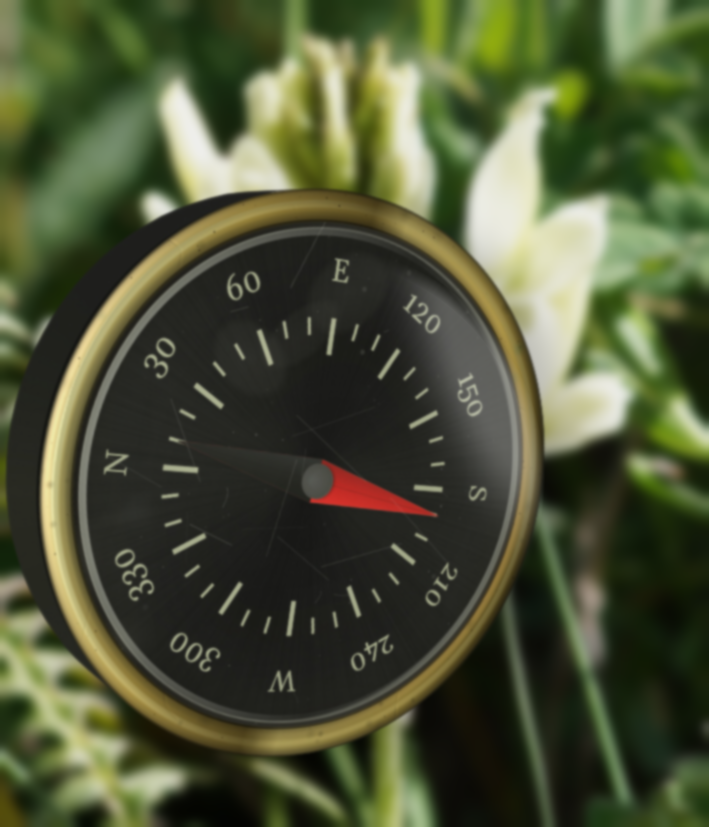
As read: value=190 unit=°
